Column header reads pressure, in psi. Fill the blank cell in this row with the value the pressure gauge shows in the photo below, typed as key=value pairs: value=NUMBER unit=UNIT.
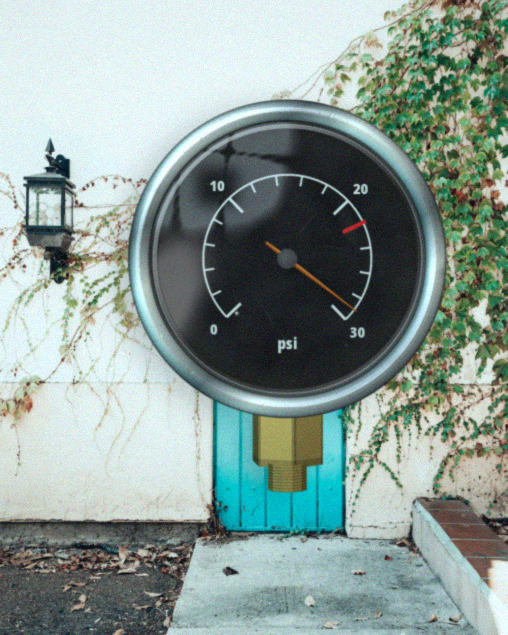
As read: value=29 unit=psi
